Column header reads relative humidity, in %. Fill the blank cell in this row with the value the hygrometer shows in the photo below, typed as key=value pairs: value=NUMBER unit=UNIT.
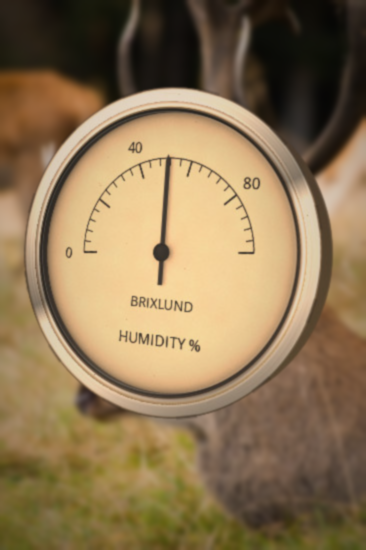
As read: value=52 unit=%
